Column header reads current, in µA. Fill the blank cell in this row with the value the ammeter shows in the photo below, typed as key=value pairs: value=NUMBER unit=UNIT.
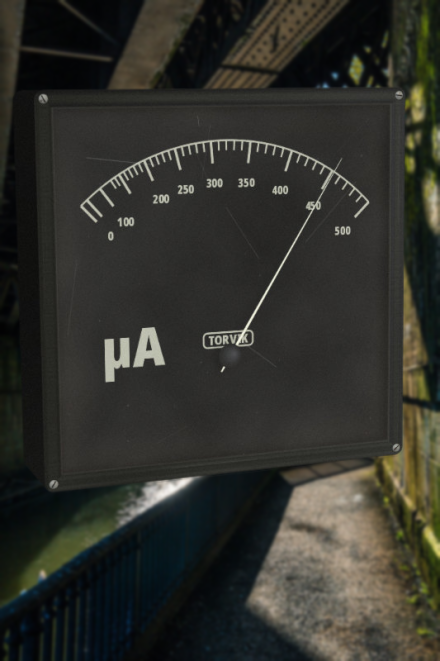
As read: value=450 unit=µA
